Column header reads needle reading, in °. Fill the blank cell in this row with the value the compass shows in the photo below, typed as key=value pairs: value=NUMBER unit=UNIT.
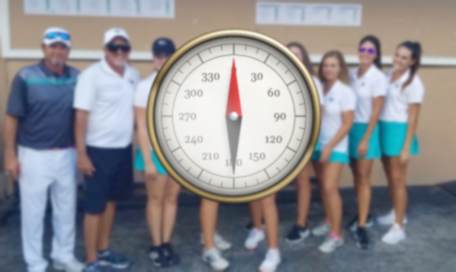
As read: value=0 unit=°
